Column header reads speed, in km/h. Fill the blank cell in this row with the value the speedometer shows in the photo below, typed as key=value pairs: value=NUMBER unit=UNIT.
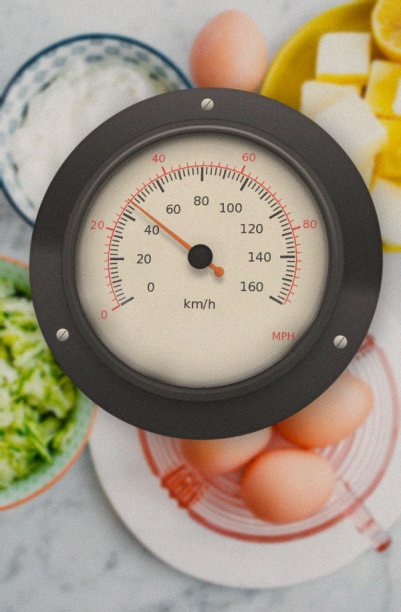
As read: value=46 unit=km/h
